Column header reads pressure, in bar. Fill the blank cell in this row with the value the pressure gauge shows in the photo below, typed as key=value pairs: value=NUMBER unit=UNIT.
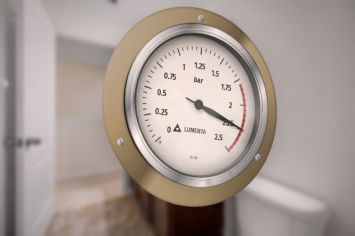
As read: value=2.25 unit=bar
